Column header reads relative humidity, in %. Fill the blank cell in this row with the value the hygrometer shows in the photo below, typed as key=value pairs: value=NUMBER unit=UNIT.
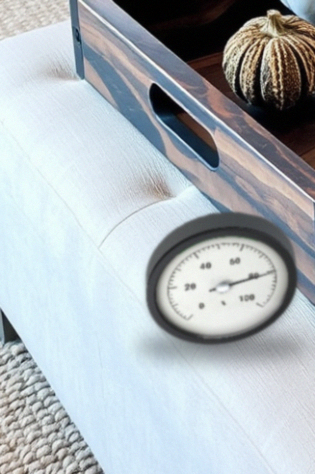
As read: value=80 unit=%
